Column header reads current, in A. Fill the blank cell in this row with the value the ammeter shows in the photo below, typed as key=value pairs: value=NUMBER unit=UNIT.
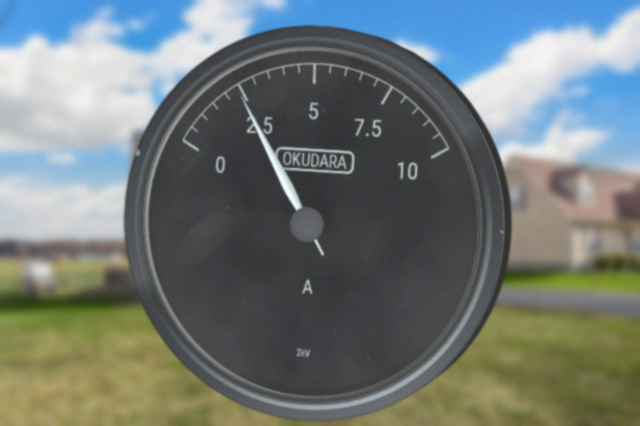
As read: value=2.5 unit=A
